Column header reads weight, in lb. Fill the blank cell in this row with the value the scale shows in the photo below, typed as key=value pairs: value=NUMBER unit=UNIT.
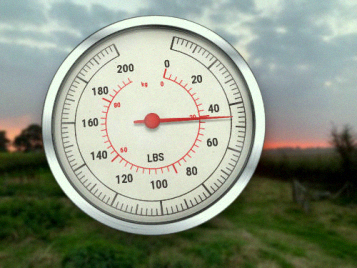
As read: value=46 unit=lb
